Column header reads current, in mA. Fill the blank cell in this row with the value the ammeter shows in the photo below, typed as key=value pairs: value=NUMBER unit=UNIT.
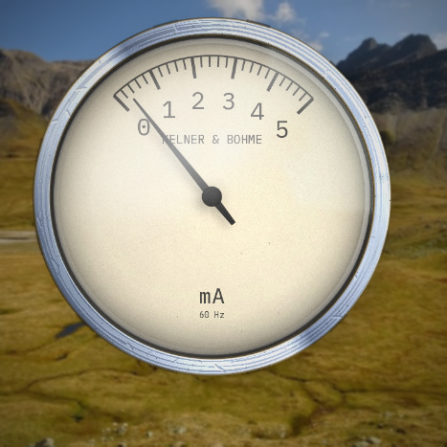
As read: value=0.3 unit=mA
